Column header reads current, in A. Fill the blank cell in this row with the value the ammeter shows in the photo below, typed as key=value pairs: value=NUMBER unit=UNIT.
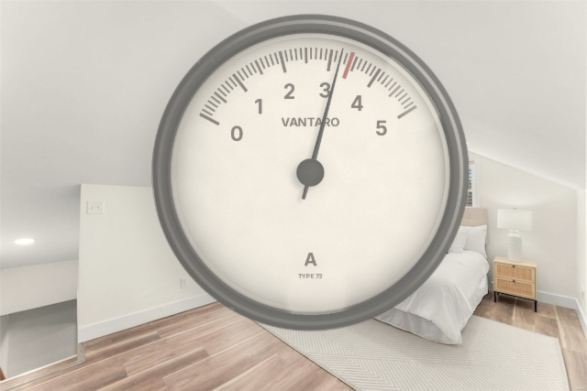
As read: value=3.2 unit=A
